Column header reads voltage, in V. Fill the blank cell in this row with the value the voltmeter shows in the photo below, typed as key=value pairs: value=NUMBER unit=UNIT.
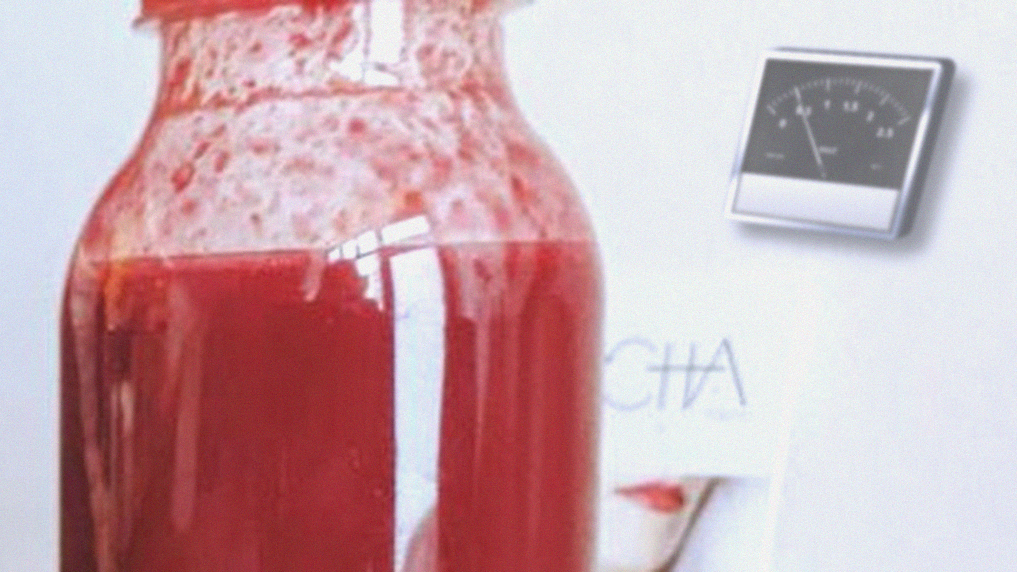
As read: value=0.5 unit=V
